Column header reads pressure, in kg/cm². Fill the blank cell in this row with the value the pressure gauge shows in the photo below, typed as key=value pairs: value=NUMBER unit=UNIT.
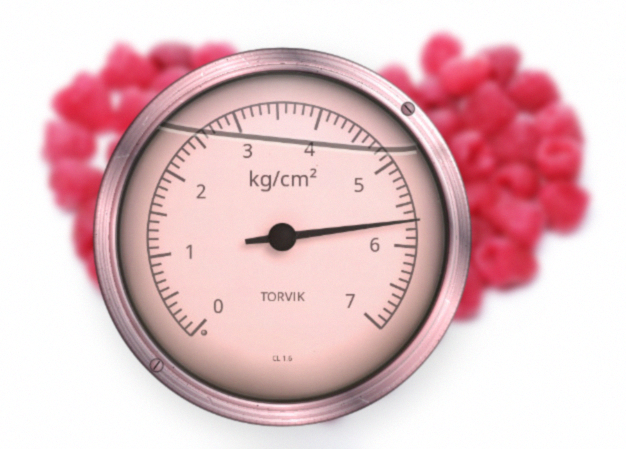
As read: value=5.7 unit=kg/cm²
